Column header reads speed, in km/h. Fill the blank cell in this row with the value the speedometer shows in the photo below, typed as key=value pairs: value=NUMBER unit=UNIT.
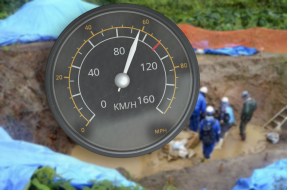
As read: value=95 unit=km/h
